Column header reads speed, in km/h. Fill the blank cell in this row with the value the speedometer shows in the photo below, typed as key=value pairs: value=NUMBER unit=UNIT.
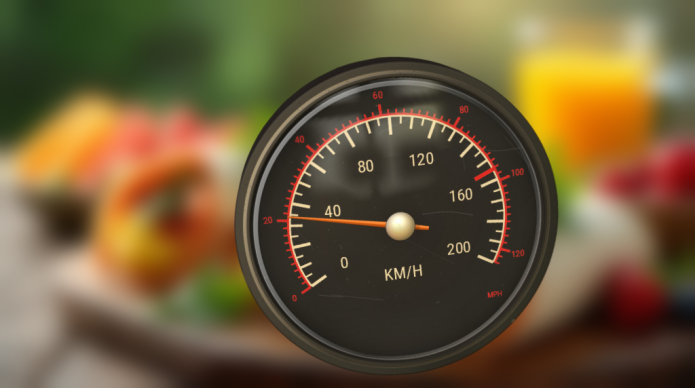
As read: value=35 unit=km/h
